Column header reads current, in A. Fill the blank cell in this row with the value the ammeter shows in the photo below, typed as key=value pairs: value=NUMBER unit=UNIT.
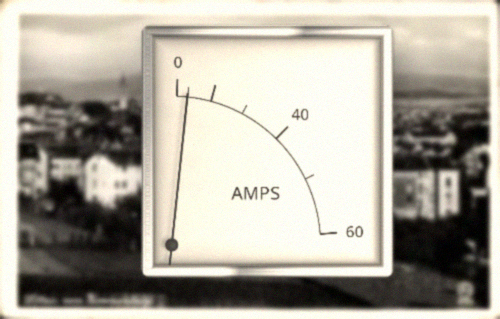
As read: value=10 unit=A
